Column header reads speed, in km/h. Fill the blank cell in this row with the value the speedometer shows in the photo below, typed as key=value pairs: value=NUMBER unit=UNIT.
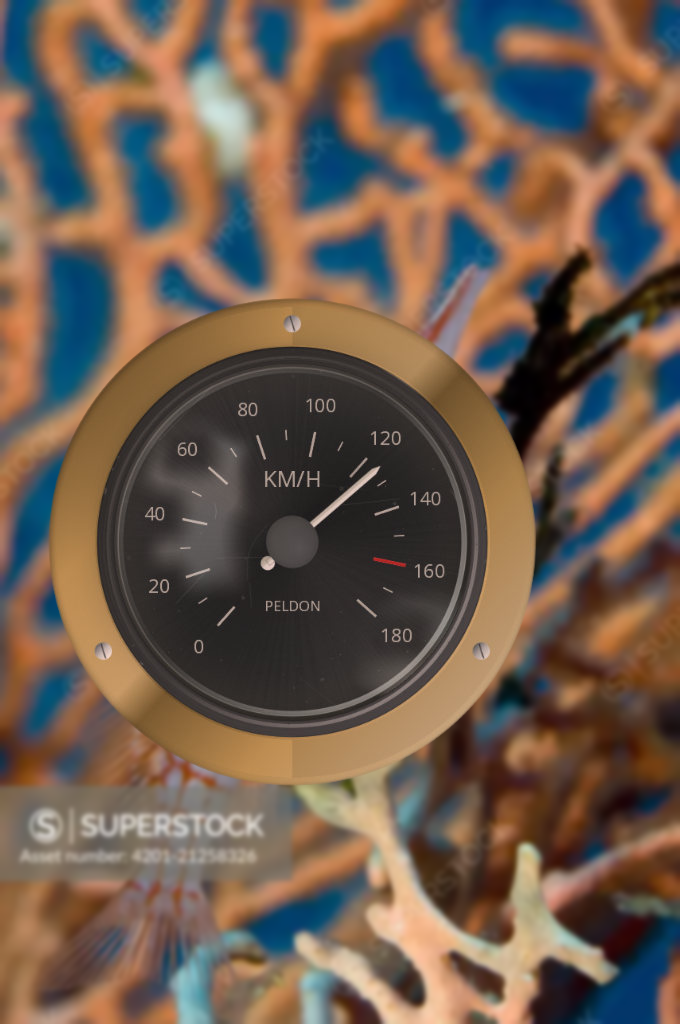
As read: value=125 unit=km/h
